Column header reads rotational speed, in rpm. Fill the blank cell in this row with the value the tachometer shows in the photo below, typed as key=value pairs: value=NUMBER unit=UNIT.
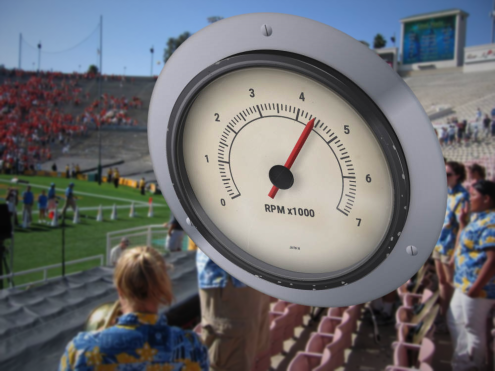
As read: value=4400 unit=rpm
